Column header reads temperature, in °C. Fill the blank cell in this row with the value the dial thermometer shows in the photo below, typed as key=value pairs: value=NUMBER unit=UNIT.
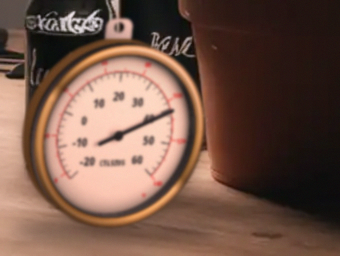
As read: value=40 unit=°C
